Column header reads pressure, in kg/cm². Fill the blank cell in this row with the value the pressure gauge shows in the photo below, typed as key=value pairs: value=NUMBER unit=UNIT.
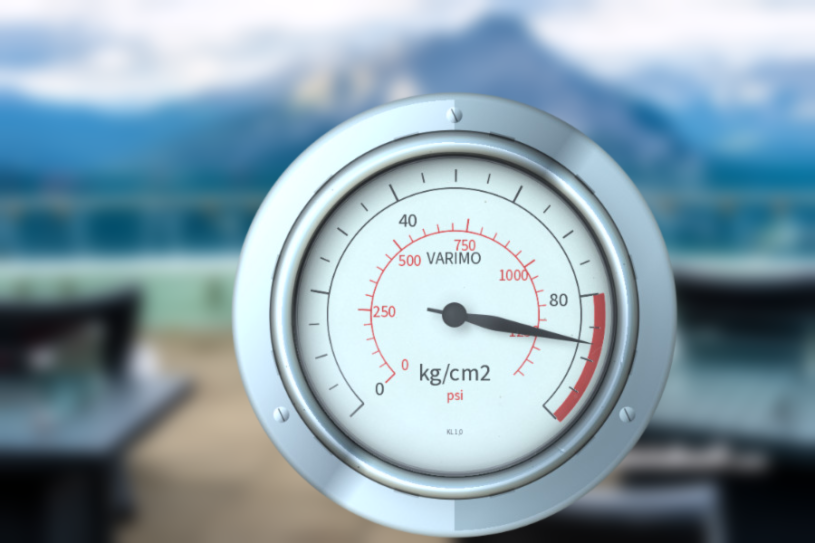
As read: value=87.5 unit=kg/cm²
